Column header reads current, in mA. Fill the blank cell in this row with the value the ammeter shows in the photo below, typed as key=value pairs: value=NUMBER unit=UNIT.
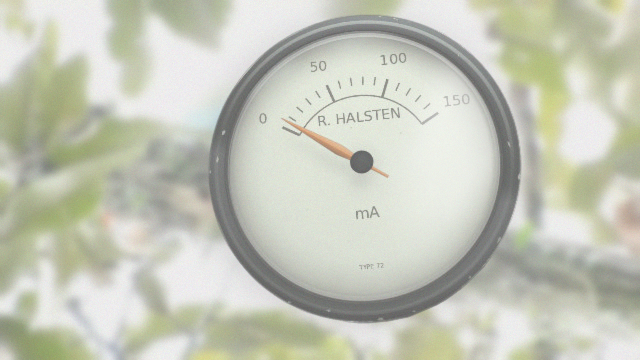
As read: value=5 unit=mA
